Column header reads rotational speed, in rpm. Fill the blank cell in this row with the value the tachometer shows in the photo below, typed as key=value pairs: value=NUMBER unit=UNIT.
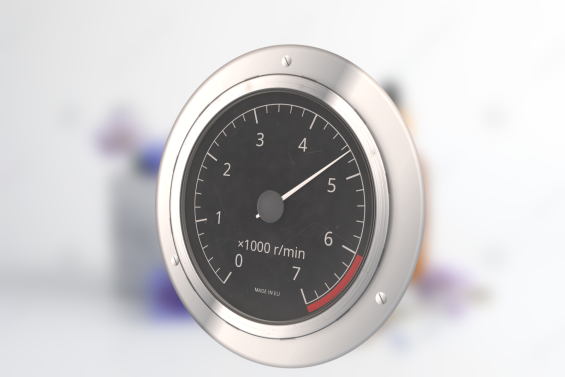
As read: value=4700 unit=rpm
